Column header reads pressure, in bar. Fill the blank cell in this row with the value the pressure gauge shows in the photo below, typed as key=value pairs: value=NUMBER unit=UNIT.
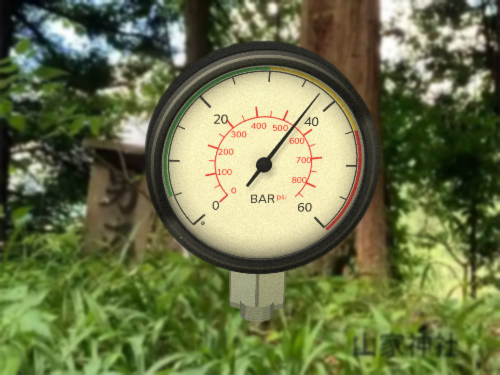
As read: value=37.5 unit=bar
